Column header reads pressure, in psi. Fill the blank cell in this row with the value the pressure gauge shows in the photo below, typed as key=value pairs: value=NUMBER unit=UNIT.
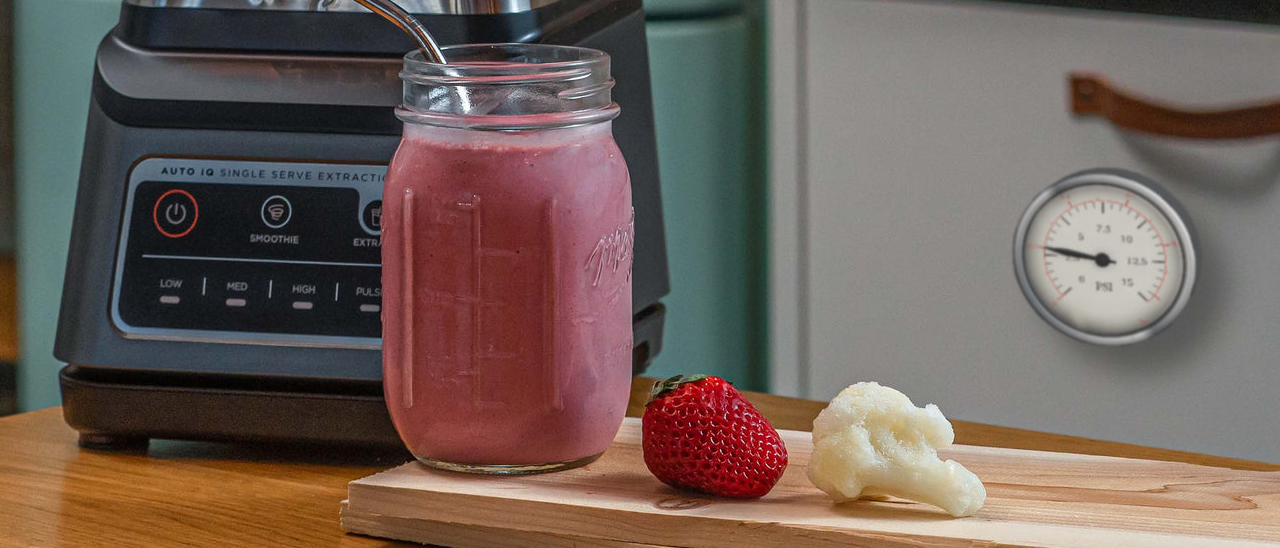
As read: value=3 unit=psi
